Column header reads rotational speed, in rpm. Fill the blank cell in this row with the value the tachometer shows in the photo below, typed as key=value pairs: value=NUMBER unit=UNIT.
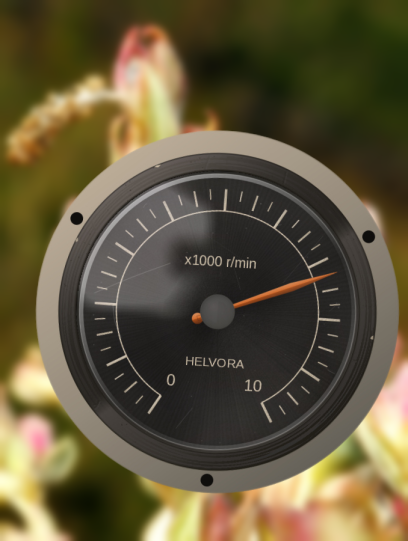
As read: value=7250 unit=rpm
